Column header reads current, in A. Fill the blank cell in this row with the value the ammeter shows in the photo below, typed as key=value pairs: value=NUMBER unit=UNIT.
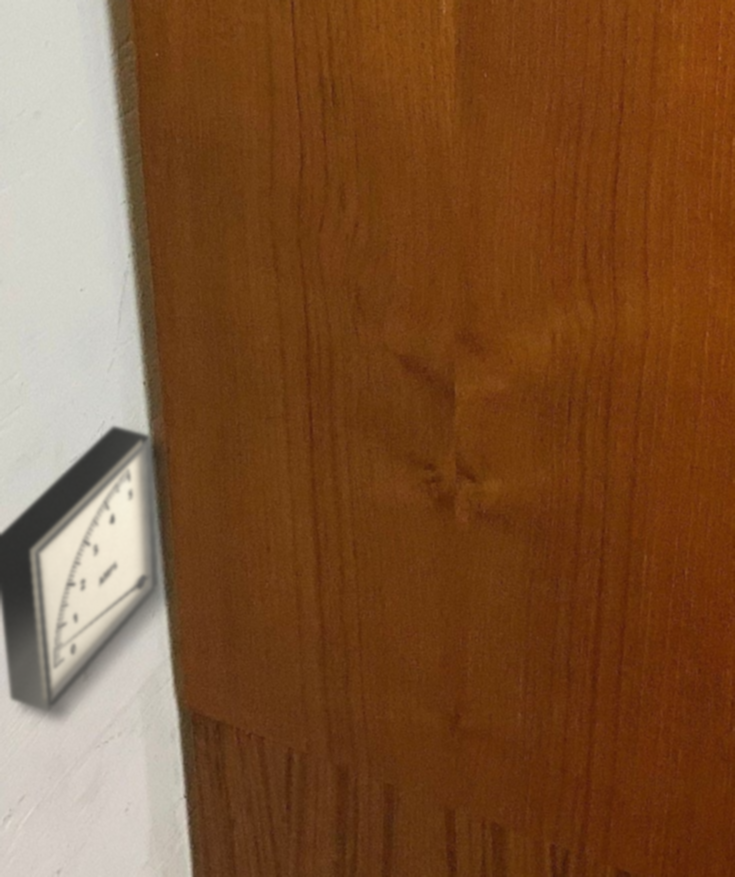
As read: value=0.5 unit=A
